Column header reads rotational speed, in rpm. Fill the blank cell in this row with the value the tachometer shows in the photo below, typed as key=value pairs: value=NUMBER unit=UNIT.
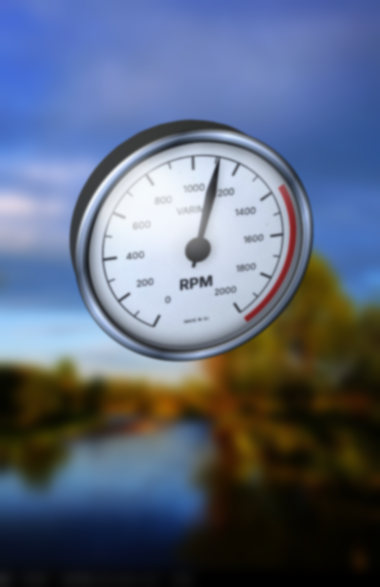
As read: value=1100 unit=rpm
